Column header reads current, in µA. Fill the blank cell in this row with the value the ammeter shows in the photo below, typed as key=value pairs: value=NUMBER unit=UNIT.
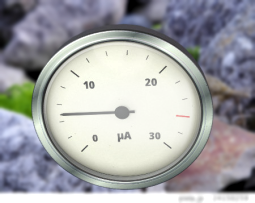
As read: value=5 unit=µA
